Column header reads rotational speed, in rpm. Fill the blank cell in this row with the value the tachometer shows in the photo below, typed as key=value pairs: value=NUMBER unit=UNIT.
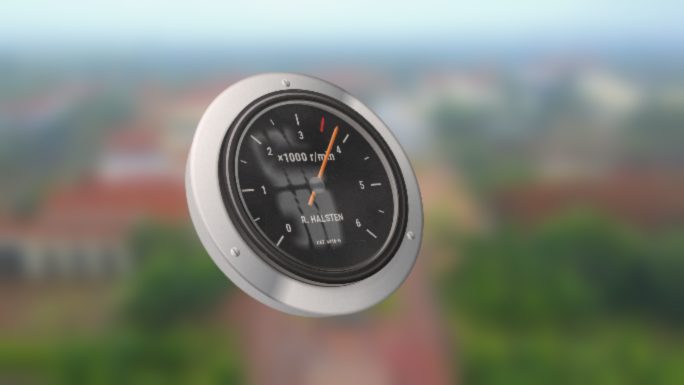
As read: value=3750 unit=rpm
